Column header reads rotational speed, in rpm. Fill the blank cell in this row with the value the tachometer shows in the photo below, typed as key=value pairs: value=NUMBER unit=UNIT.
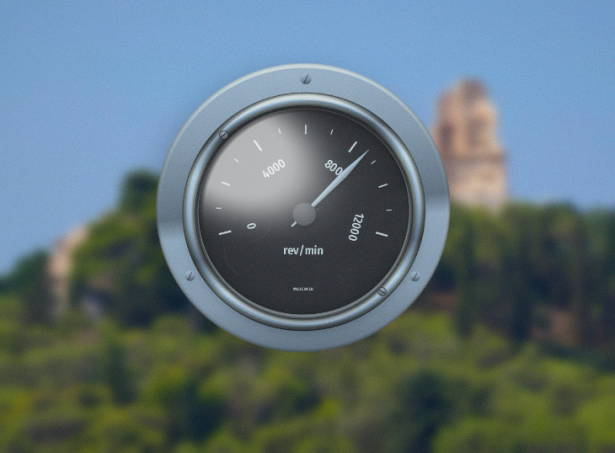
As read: value=8500 unit=rpm
